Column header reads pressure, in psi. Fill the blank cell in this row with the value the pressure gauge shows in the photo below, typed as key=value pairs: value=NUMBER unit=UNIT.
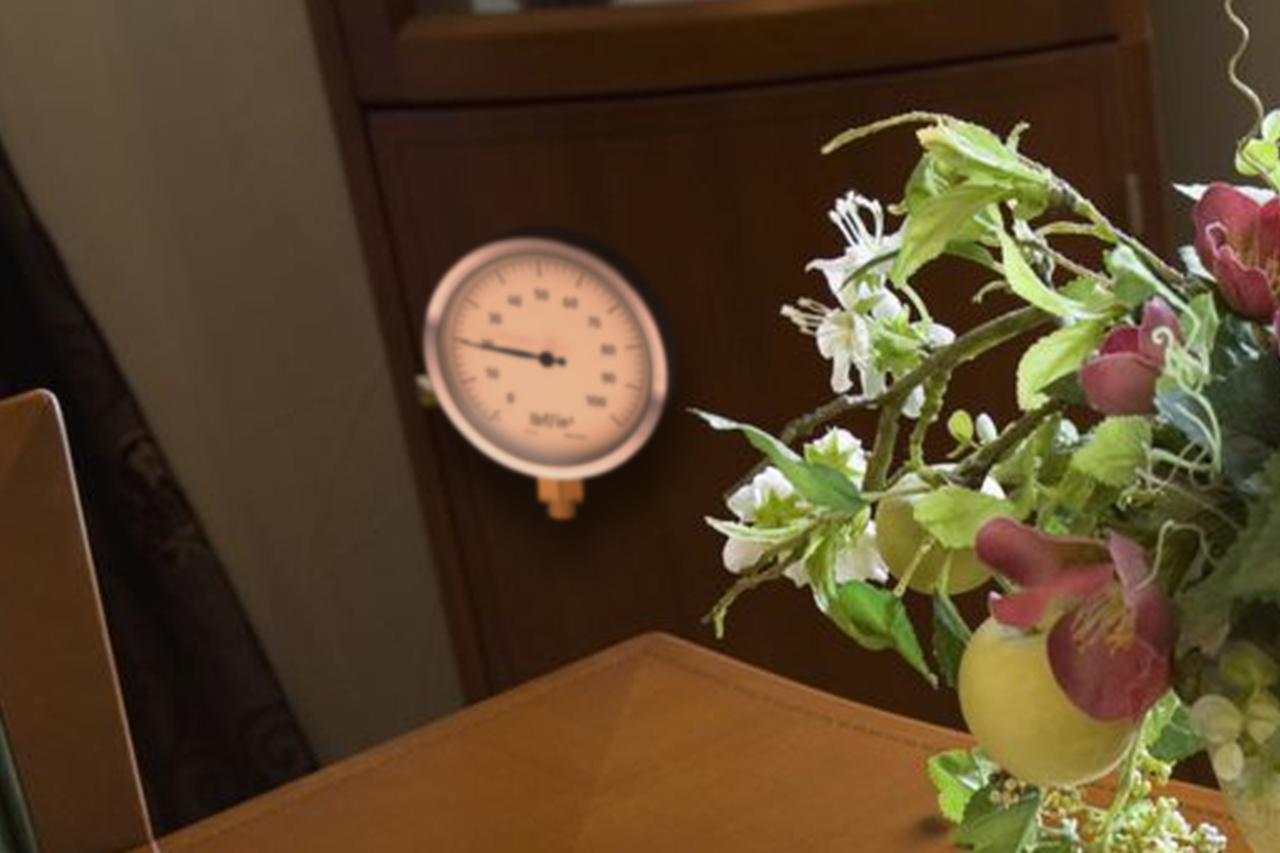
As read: value=20 unit=psi
